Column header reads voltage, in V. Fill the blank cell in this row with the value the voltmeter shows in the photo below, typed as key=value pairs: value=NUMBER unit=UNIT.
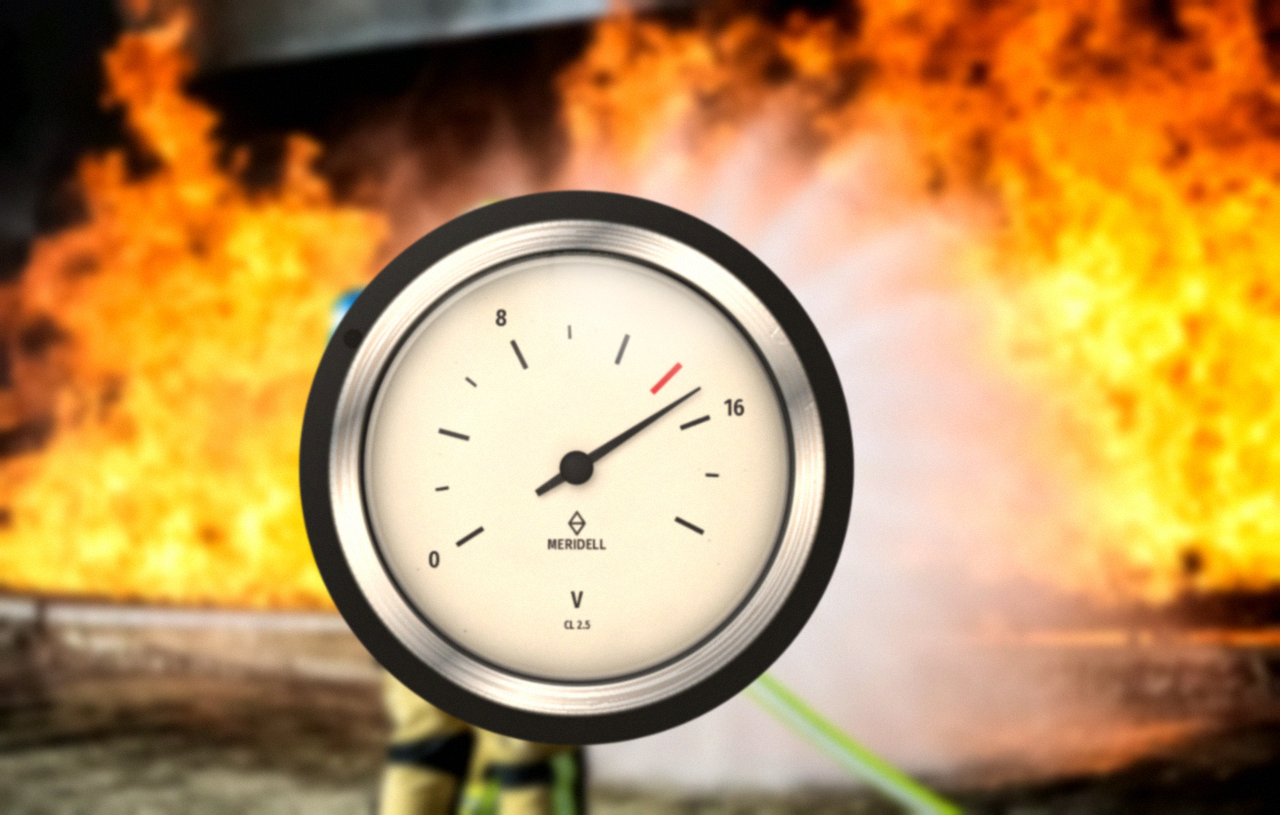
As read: value=15 unit=V
